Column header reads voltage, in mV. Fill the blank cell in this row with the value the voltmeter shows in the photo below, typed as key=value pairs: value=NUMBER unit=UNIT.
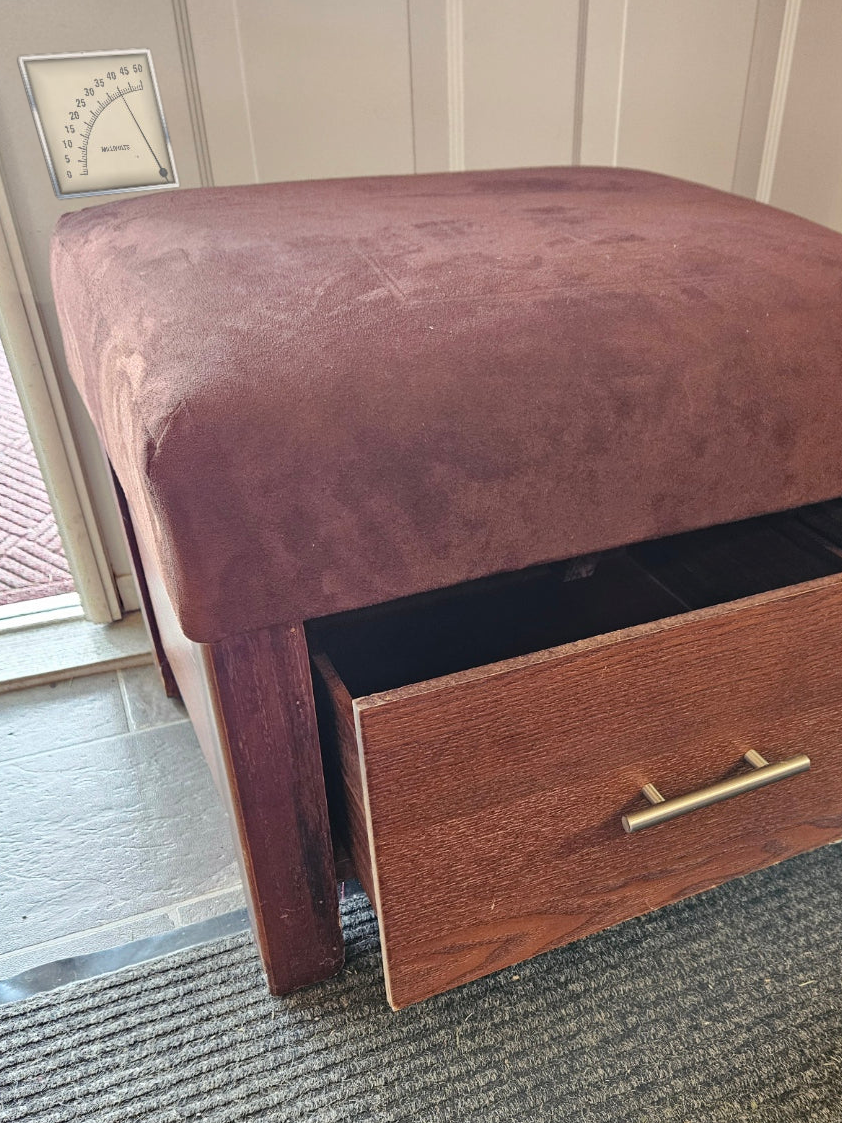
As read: value=40 unit=mV
